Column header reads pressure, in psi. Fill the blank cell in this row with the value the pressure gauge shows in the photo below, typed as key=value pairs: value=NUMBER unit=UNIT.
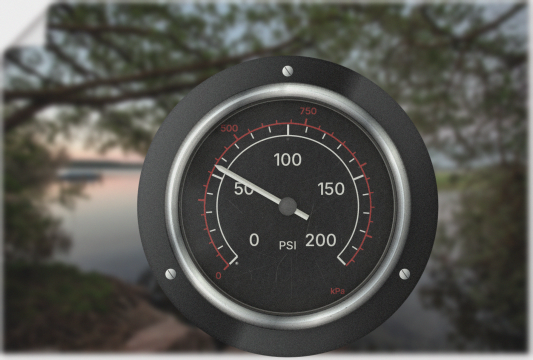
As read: value=55 unit=psi
